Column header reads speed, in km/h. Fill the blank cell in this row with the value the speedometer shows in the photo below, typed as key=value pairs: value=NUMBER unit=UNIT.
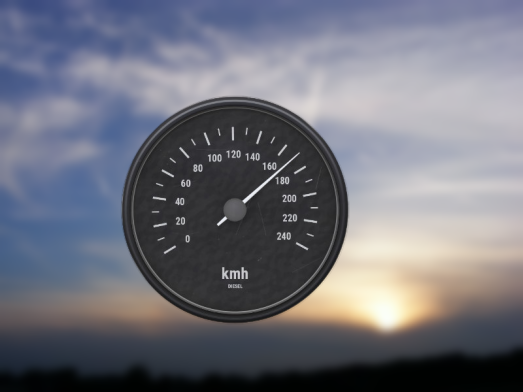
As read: value=170 unit=km/h
